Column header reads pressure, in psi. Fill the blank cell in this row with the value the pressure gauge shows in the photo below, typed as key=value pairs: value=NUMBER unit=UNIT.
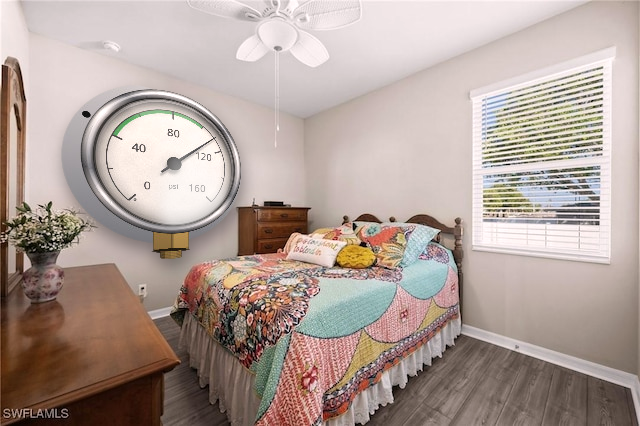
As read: value=110 unit=psi
